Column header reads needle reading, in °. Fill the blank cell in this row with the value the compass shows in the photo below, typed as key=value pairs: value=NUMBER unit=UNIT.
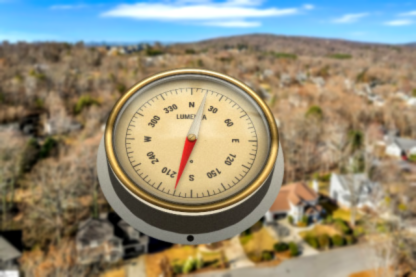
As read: value=195 unit=°
